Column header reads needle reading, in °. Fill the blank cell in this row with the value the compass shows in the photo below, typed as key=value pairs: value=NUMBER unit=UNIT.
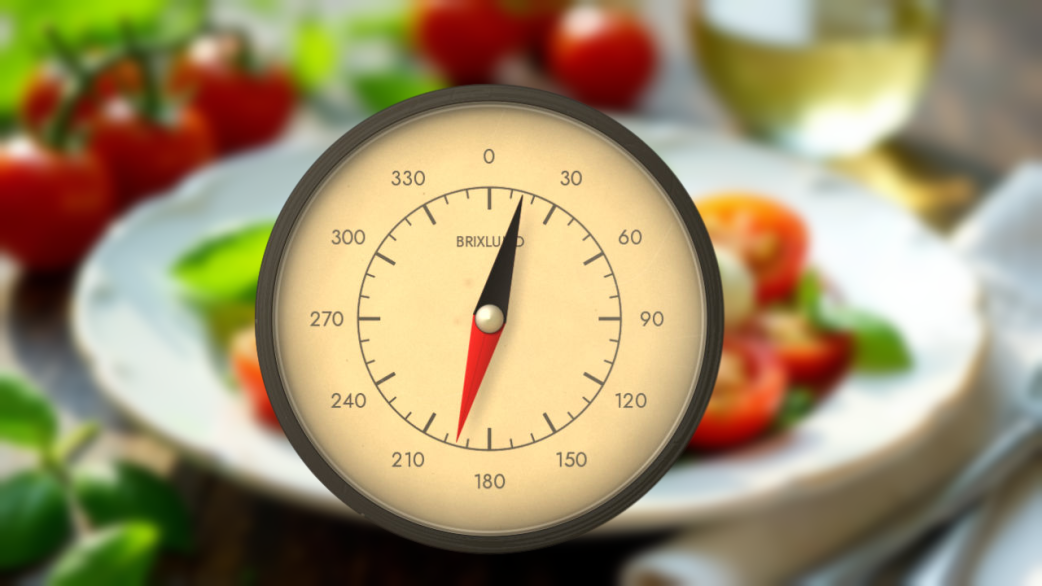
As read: value=195 unit=°
